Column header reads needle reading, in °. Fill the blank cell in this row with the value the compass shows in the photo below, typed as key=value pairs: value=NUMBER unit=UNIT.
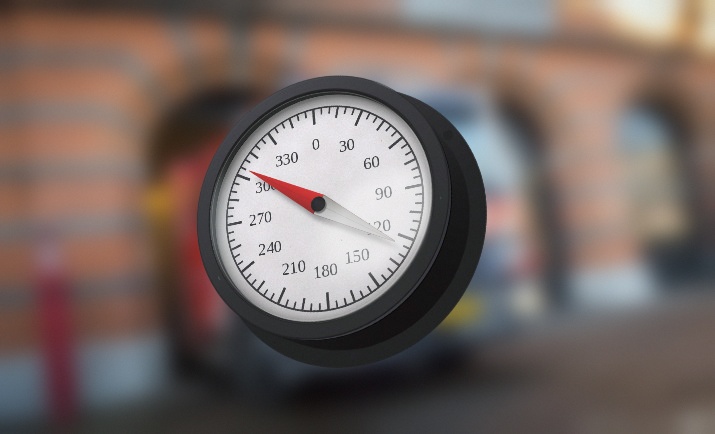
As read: value=305 unit=°
